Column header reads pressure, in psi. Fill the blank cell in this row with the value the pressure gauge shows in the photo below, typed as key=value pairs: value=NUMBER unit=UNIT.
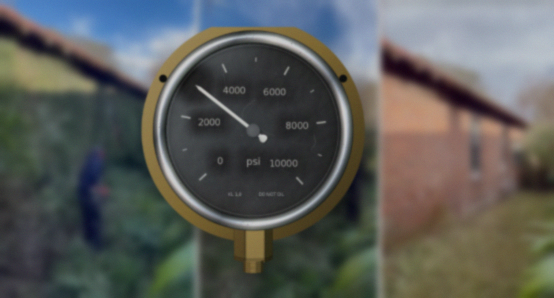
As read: value=3000 unit=psi
